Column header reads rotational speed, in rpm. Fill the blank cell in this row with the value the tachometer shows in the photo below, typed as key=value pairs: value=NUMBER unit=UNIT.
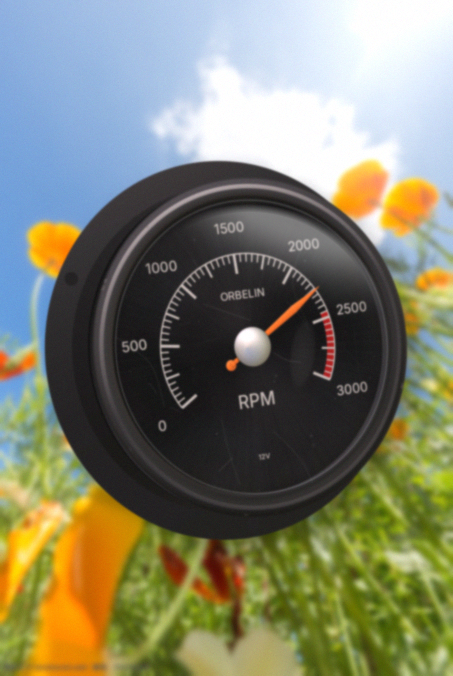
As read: value=2250 unit=rpm
